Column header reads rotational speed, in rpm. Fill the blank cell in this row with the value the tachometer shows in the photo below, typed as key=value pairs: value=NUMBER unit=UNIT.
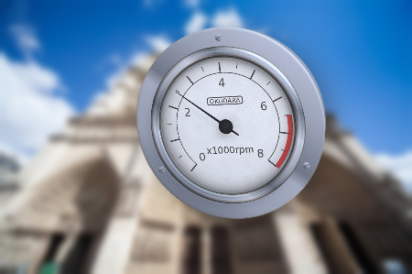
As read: value=2500 unit=rpm
